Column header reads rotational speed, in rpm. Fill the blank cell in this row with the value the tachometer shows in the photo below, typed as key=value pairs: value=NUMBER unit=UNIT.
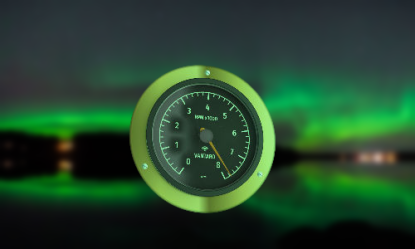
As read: value=7800 unit=rpm
